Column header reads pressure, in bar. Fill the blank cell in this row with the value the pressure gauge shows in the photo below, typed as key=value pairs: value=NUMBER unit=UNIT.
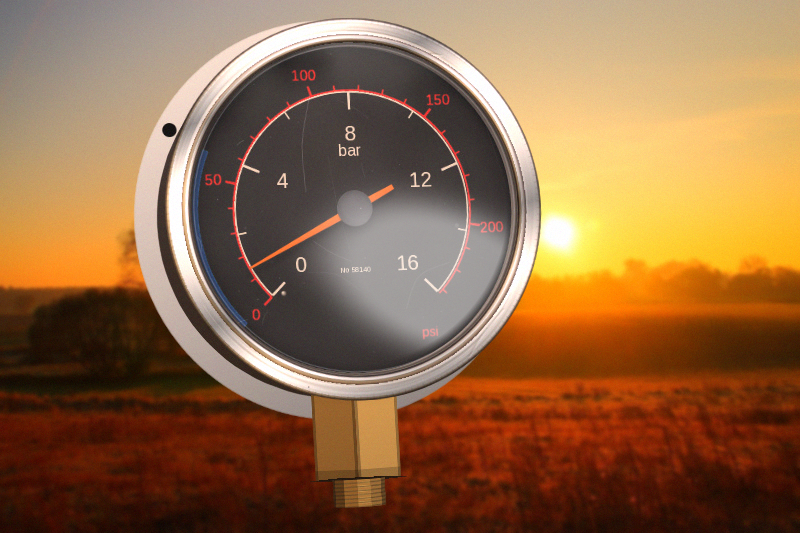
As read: value=1 unit=bar
